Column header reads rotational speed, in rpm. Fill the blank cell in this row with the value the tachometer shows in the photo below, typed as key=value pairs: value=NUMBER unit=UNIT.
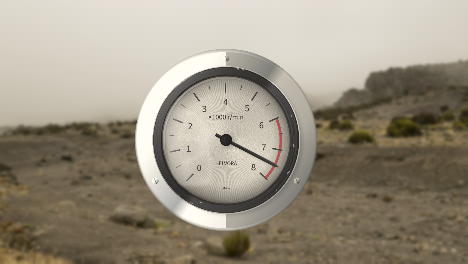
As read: value=7500 unit=rpm
